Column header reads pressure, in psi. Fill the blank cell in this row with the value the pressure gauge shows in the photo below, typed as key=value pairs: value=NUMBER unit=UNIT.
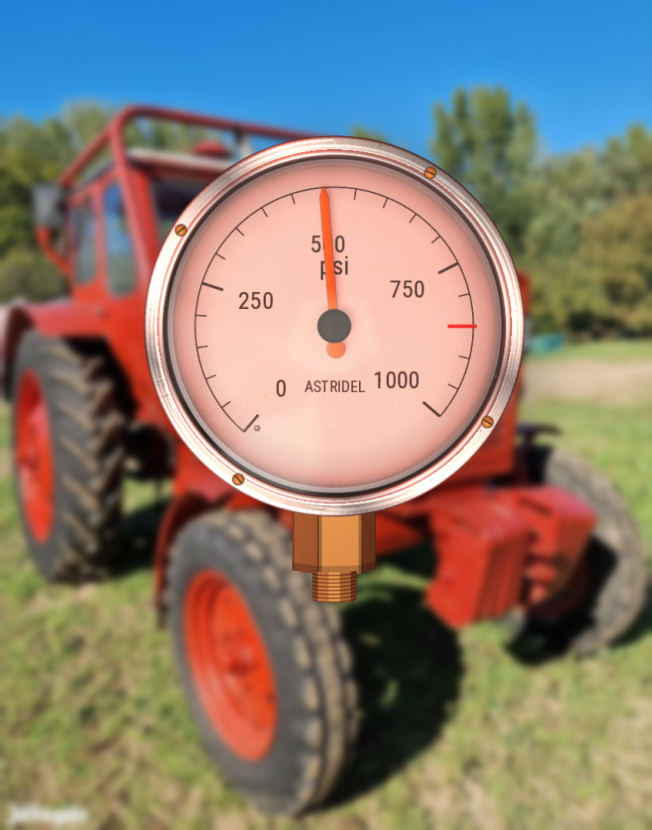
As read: value=500 unit=psi
